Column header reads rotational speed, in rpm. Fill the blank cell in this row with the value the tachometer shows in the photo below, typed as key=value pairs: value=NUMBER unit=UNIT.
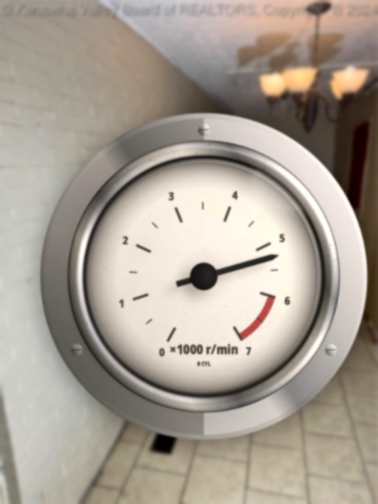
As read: value=5250 unit=rpm
